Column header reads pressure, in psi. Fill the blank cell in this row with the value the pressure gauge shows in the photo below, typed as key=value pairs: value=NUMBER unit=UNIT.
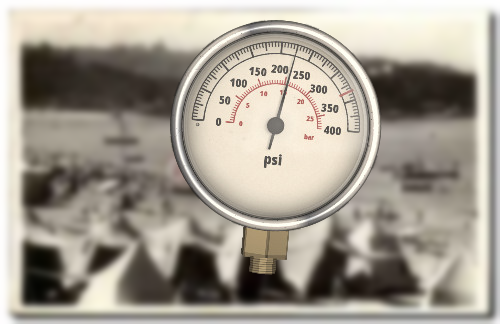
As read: value=225 unit=psi
